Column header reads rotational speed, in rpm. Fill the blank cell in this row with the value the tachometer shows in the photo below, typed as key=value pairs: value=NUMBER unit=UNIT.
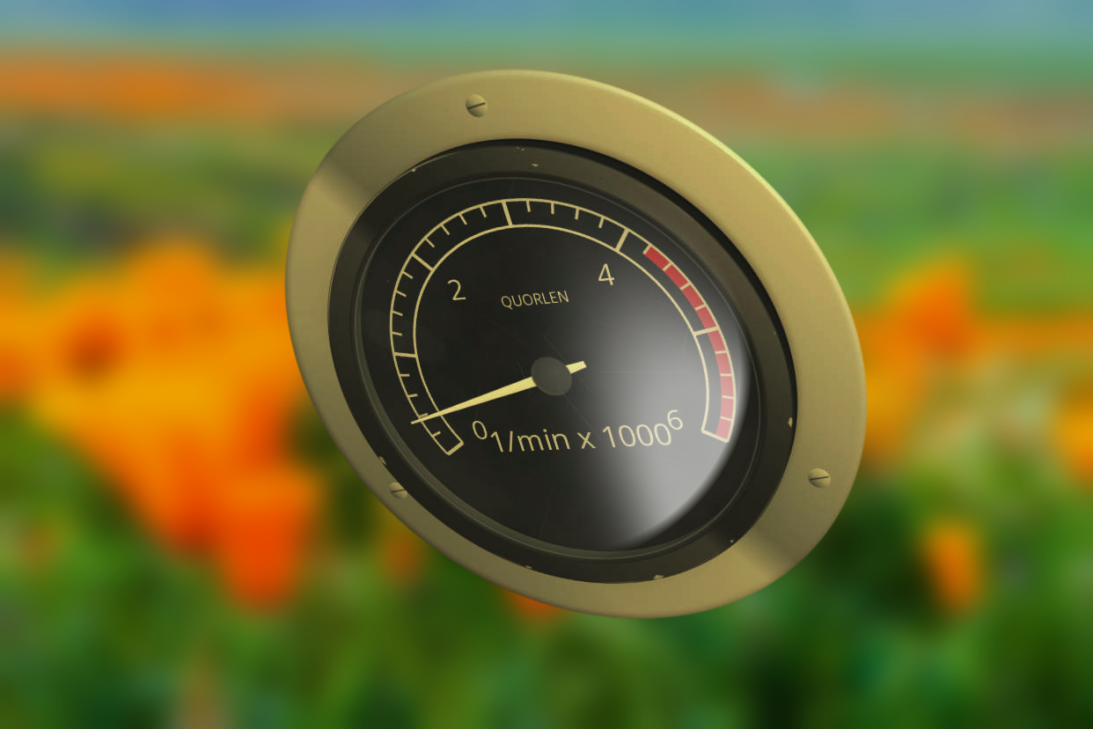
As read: value=400 unit=rpm
